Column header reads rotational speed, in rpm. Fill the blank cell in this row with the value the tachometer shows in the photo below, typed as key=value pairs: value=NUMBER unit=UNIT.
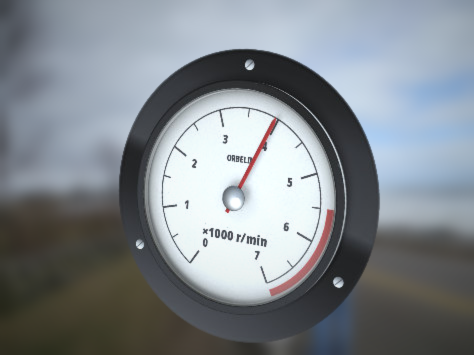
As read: value=4000 unit=rpm
